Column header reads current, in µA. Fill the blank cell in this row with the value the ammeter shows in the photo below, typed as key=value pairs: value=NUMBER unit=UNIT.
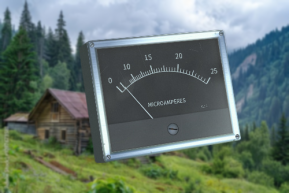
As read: value=5 unit=µA
